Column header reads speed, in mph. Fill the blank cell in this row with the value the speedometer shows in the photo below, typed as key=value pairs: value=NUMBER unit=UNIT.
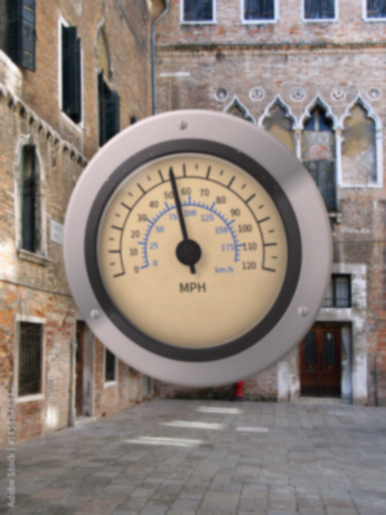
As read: value=55 unit=mph
